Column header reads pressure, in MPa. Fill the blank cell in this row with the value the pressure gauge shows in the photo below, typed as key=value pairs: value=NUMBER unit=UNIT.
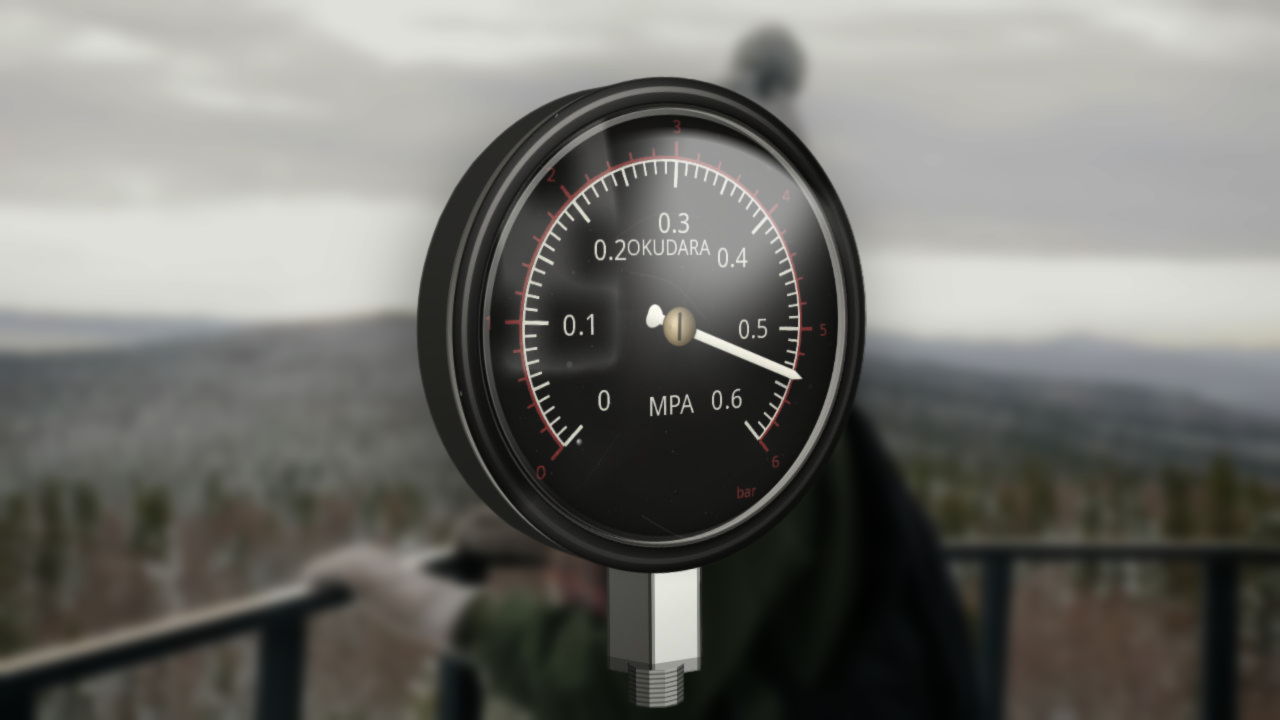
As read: value=0.54 unit=MPa
